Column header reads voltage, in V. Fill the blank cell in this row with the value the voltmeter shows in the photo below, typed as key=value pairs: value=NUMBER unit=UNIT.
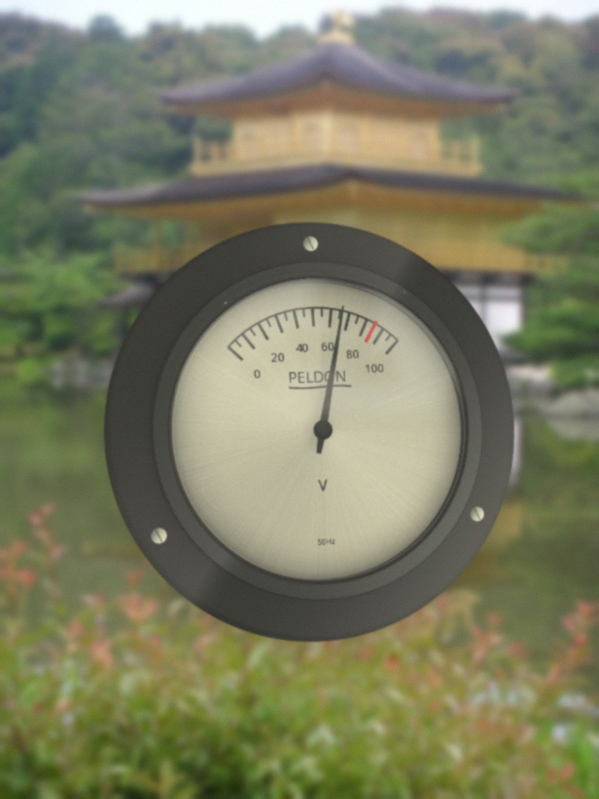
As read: value=65 unit=V
